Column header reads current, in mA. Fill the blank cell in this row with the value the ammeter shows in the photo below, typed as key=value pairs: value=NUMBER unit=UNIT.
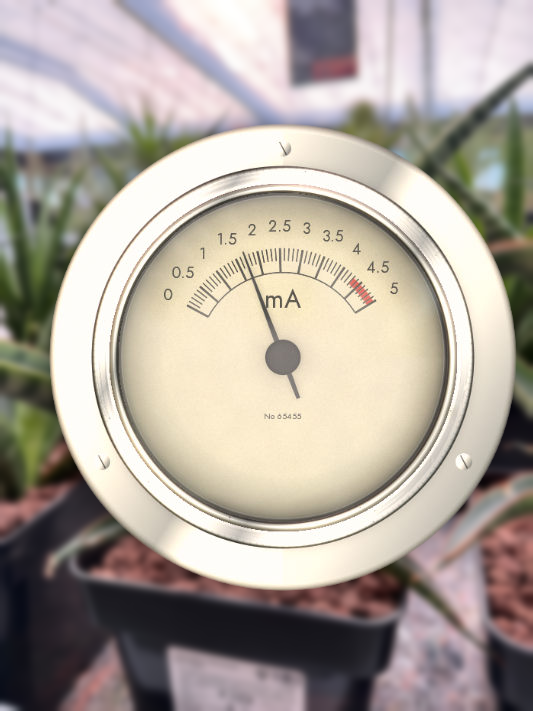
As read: value=1.7 unit=mA
